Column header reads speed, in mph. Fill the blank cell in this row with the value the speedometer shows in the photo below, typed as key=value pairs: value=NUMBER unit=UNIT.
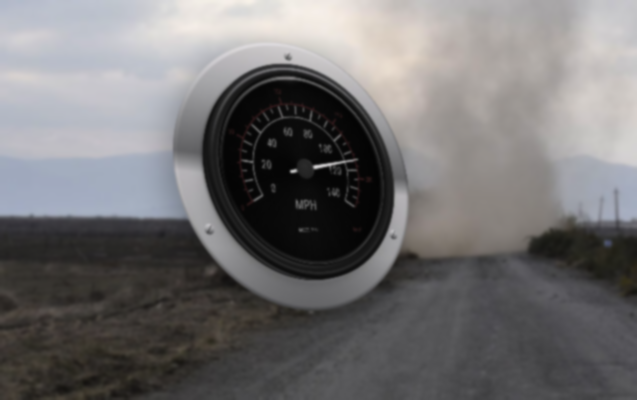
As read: value=115 unit=mph
